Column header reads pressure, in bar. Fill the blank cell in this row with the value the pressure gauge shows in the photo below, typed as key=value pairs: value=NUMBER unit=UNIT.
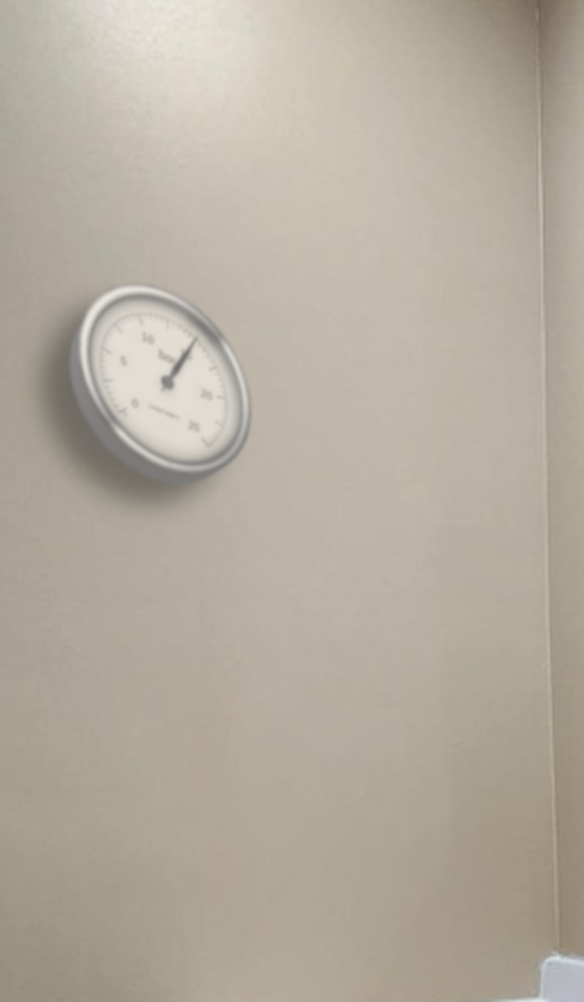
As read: value=15 unit=bar
